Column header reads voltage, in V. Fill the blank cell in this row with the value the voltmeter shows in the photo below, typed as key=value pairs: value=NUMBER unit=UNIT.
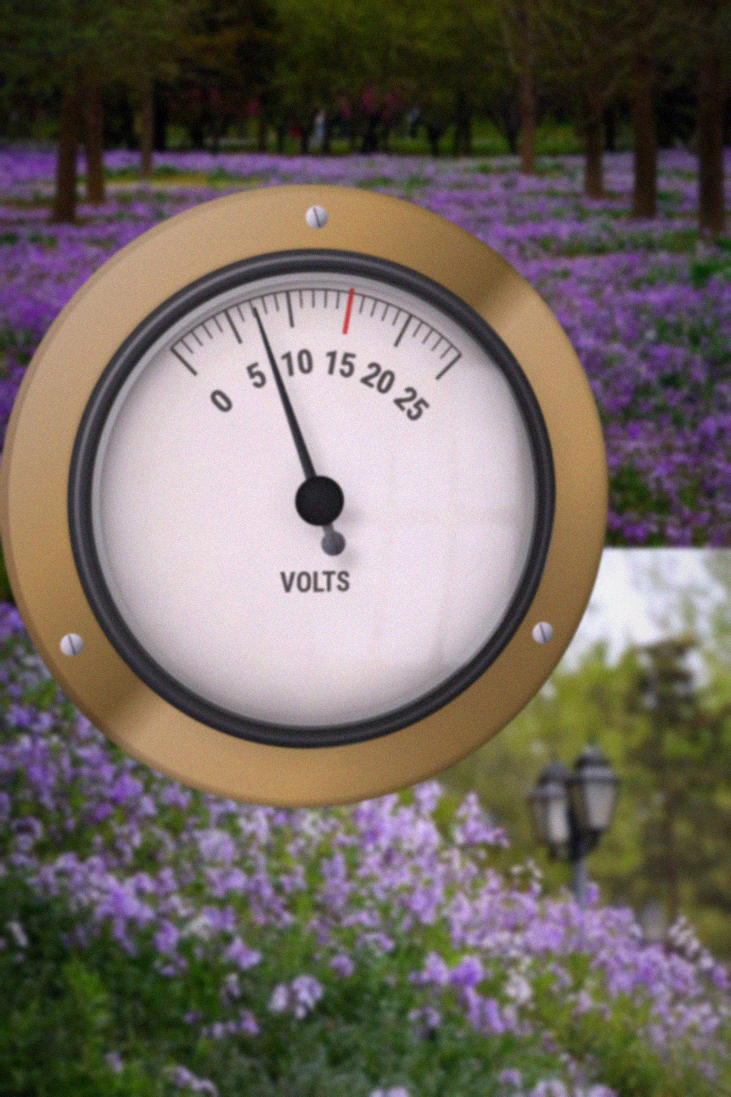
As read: value=7 unit=V
